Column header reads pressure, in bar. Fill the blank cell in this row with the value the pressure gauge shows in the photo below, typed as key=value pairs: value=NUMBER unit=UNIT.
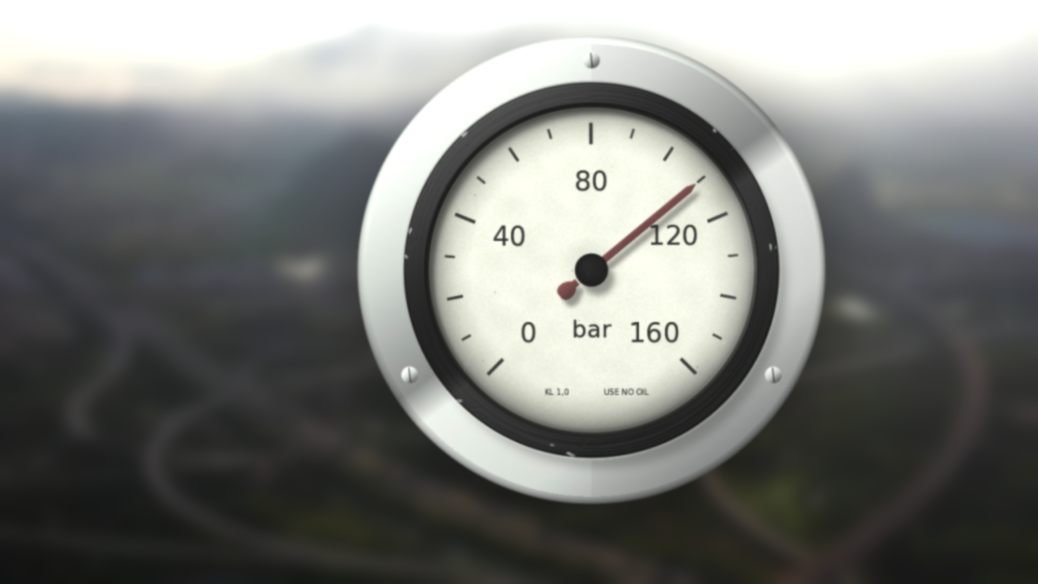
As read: value=110 unit=bar
